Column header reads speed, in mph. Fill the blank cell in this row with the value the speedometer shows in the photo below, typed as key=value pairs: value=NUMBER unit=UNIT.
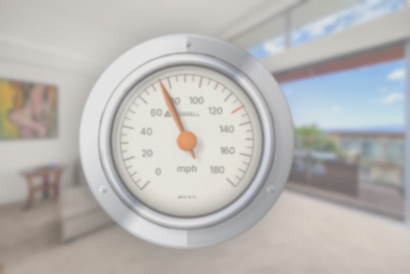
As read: value=75 unit=mph
